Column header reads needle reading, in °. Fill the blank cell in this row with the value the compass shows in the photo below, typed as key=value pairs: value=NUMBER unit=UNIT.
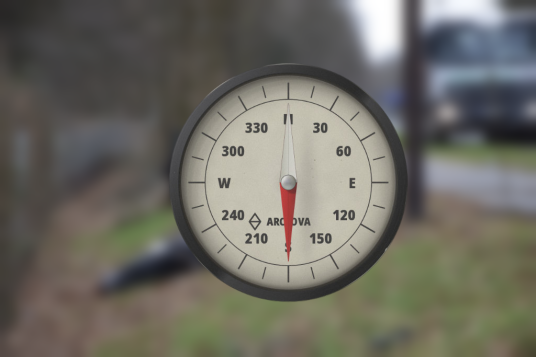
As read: value=180 unit=°
